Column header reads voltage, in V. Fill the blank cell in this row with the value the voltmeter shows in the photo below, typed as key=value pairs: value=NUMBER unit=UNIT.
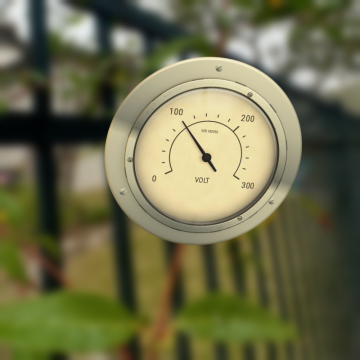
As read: value=100 unit=V
